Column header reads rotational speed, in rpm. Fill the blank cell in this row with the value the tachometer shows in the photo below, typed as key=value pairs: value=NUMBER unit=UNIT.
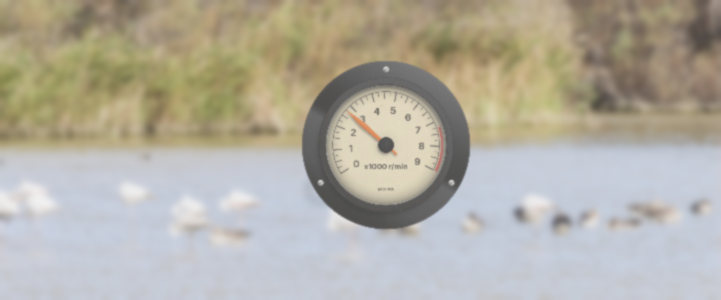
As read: value=2750 unit=rpm
